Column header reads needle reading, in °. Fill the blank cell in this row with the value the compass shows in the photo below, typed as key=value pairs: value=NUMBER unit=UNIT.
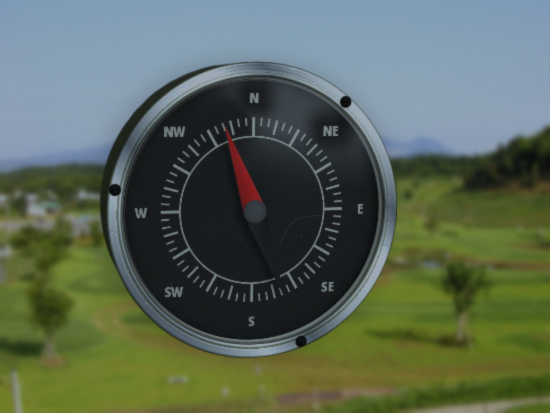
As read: value=340 unit=°
